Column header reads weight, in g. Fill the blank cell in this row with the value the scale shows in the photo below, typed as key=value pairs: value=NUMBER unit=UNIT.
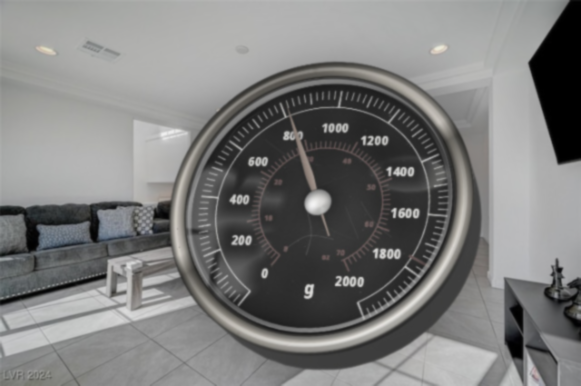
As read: value=820 unit=g
